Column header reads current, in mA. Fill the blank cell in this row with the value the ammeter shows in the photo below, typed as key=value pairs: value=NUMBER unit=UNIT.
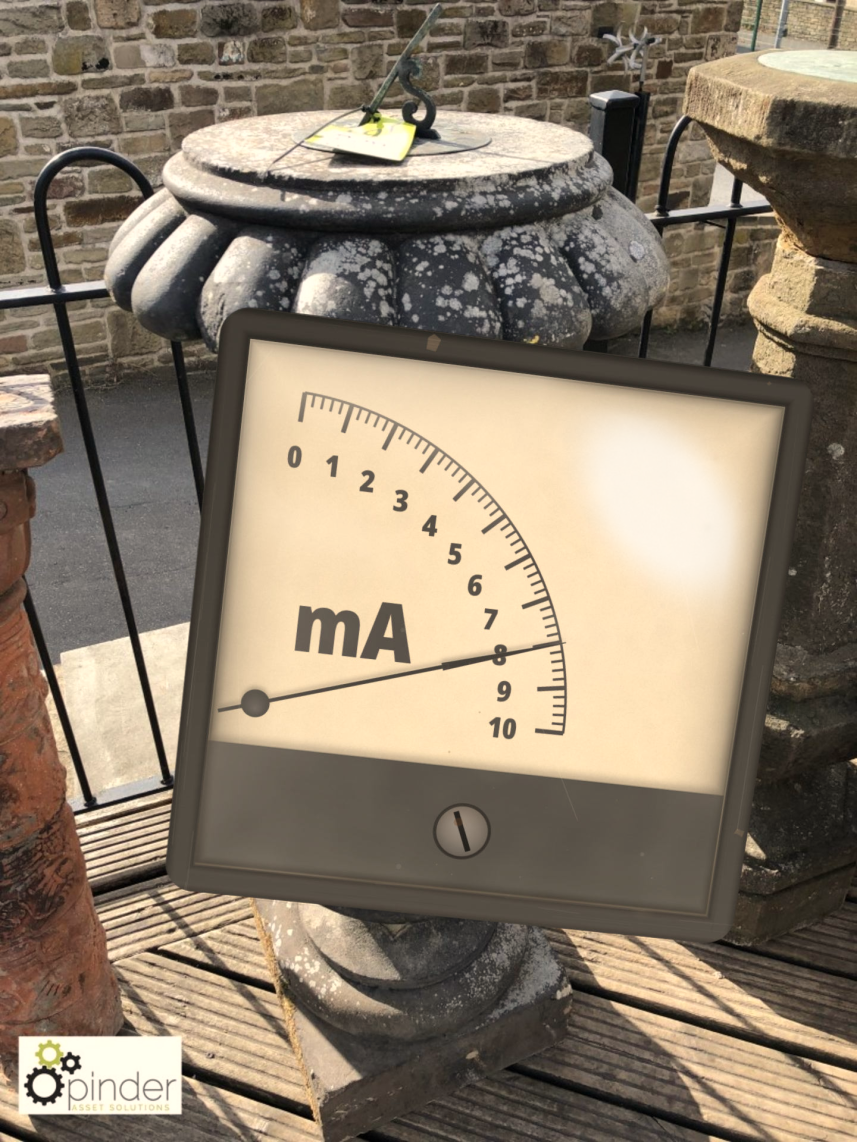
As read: value=8 unit=mA
